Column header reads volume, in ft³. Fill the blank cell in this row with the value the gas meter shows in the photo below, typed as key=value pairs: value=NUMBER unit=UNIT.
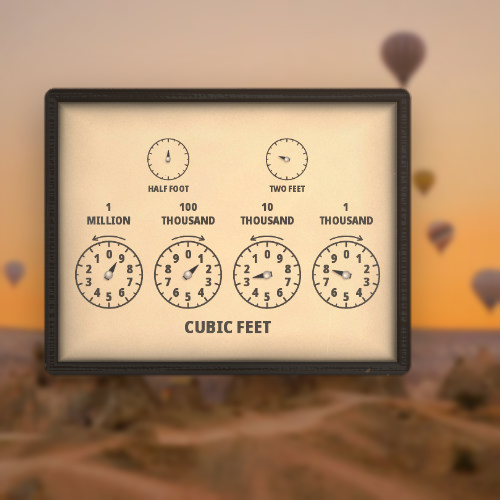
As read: value=912800 unit=ft³
